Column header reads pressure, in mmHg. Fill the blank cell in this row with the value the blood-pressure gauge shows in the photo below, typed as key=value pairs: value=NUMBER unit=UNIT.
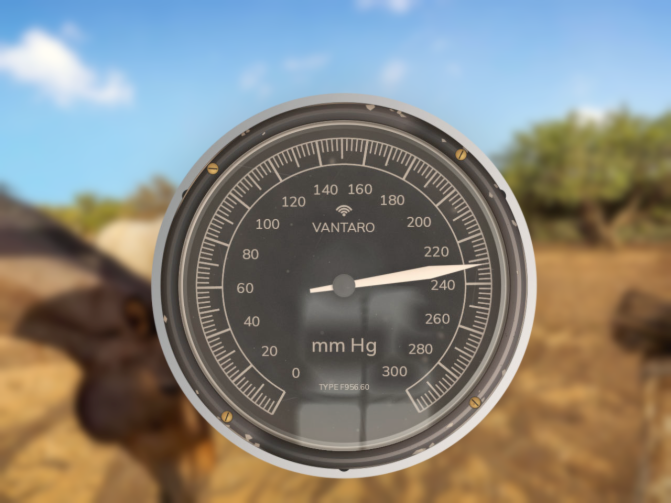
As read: value=232 unit=mmHg
